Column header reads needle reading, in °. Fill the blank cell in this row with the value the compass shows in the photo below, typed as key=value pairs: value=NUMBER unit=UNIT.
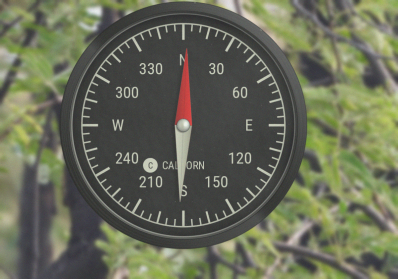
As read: value=2.5 unit=°
